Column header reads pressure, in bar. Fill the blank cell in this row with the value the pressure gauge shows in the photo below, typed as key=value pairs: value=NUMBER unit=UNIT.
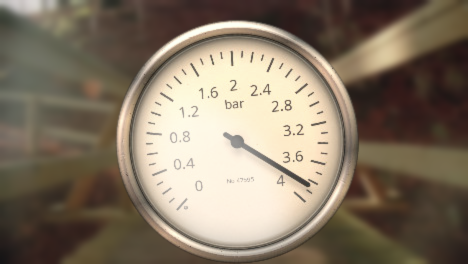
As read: value=3.85 unit=bar
